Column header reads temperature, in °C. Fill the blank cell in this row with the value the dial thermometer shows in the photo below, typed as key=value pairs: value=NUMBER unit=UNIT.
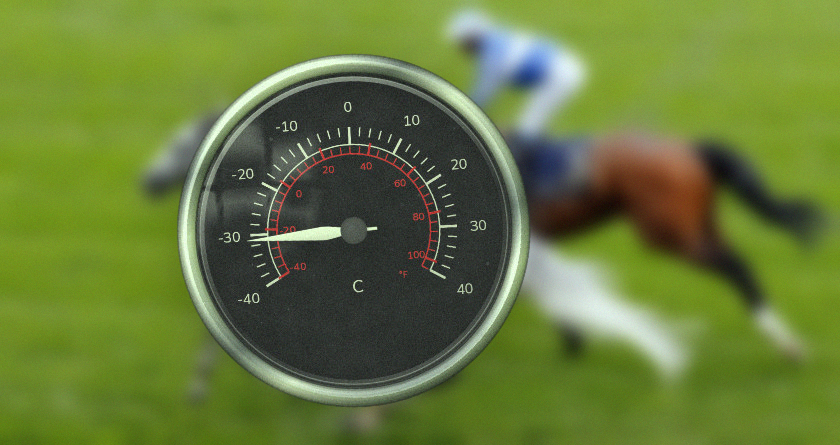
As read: value=-31 unit=°C
